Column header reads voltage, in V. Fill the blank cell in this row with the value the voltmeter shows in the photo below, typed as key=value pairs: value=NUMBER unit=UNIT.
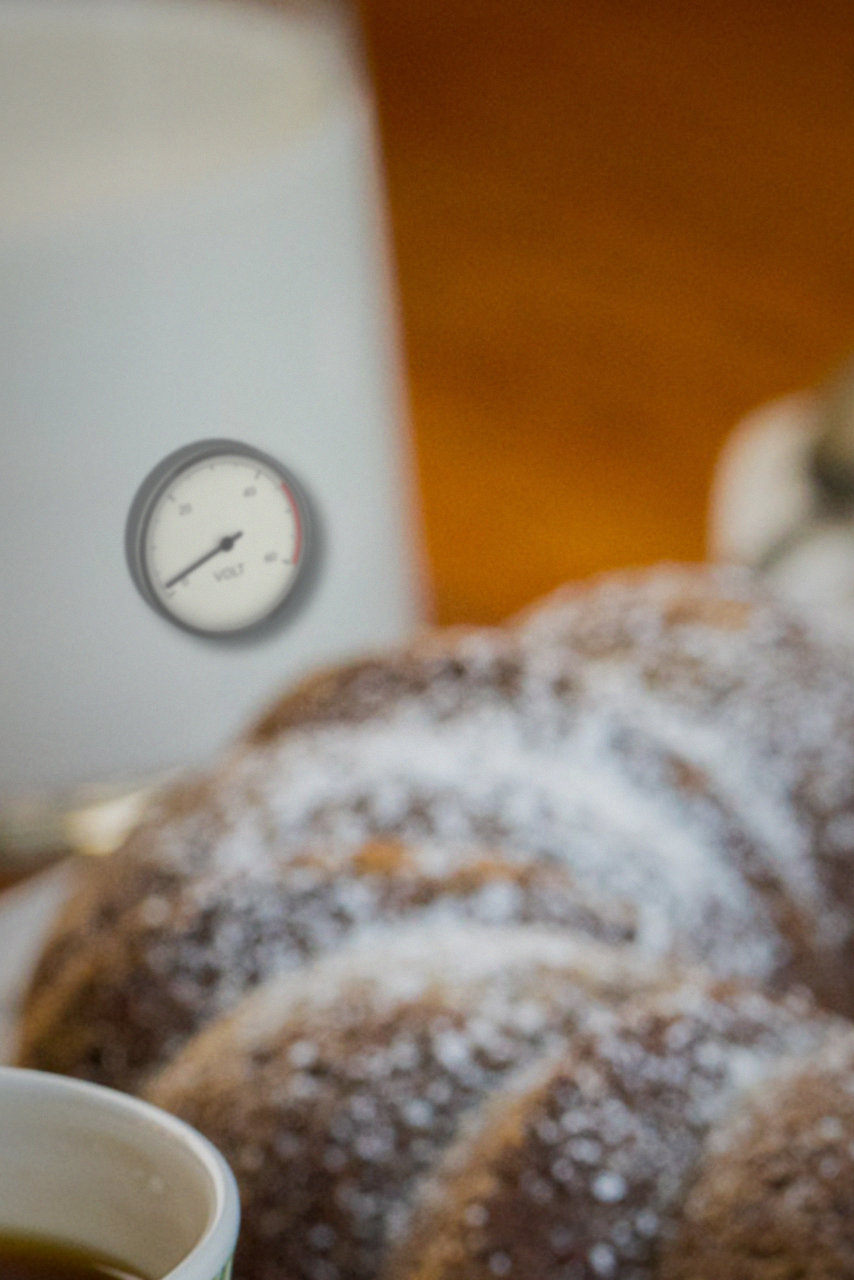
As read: value=2.5 unit=V
